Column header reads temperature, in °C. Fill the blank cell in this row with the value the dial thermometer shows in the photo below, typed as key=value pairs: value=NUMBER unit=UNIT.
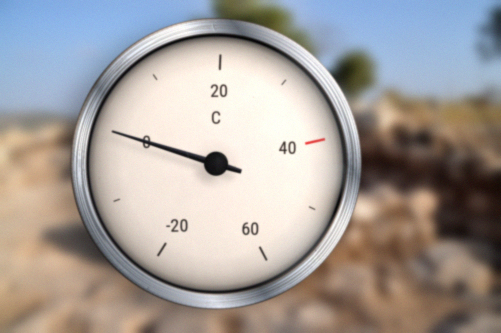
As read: value=0 unit=°C
